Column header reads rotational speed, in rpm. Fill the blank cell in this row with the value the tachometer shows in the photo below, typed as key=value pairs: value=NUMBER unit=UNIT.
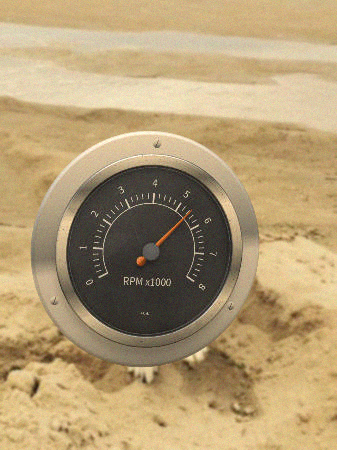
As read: value=5400 unit=rpm
